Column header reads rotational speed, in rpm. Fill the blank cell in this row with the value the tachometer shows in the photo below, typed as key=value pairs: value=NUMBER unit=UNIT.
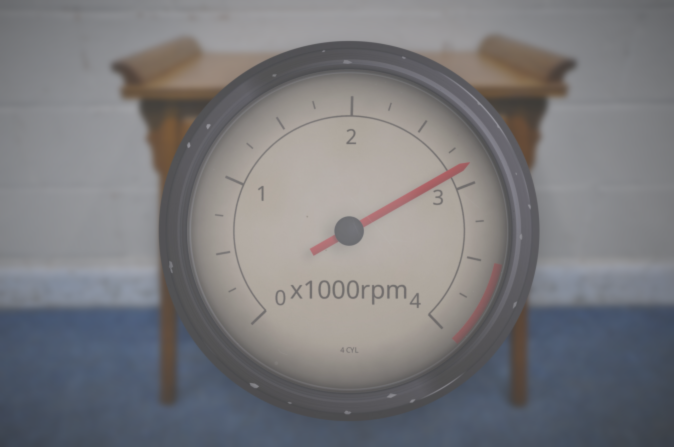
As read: value=2875 unit=rpm
